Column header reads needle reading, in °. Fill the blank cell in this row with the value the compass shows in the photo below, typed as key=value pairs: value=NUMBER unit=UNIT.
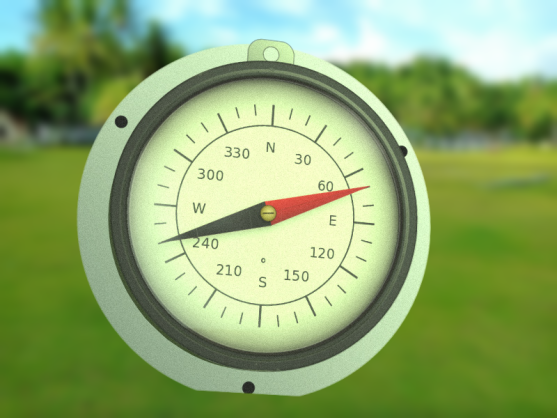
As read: value=70 unit=°
